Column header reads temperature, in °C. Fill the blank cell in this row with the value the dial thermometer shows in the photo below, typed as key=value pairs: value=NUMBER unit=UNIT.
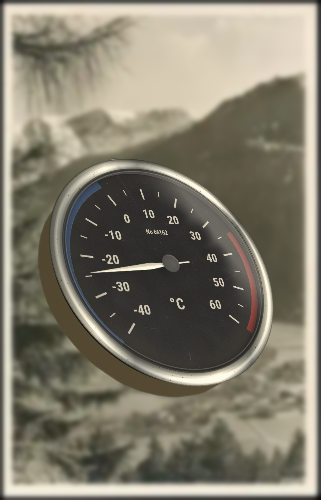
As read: value=-25 unit=°C
